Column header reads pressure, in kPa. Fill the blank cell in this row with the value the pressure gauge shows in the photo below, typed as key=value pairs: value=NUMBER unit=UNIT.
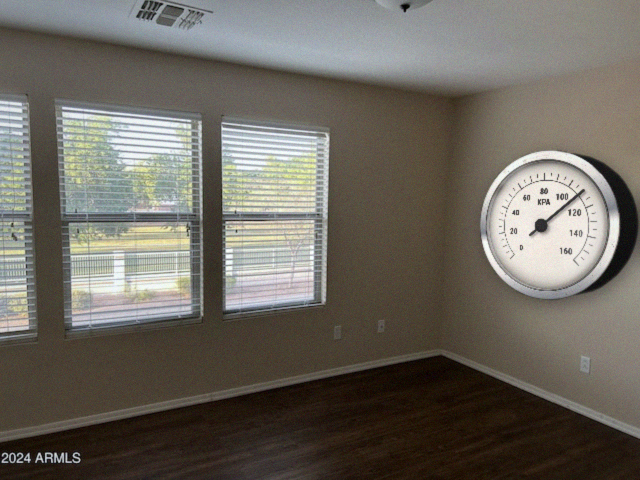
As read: value=110 unit=kPa
